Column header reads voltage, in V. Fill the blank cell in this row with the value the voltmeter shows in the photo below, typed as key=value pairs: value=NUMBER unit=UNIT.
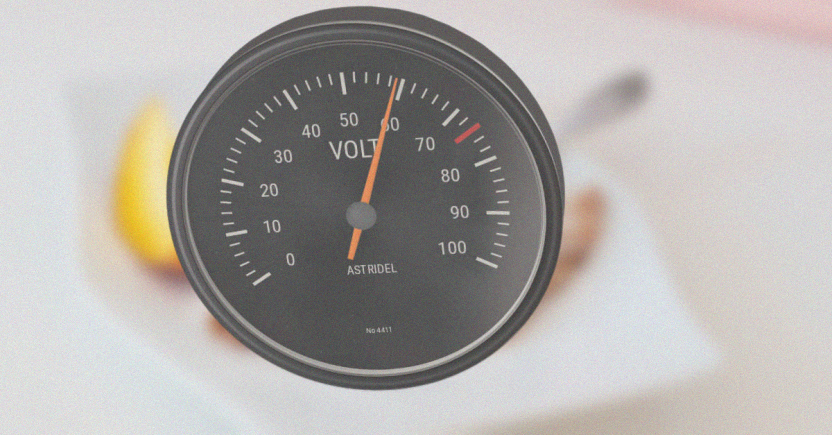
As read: value=59 unit=V
